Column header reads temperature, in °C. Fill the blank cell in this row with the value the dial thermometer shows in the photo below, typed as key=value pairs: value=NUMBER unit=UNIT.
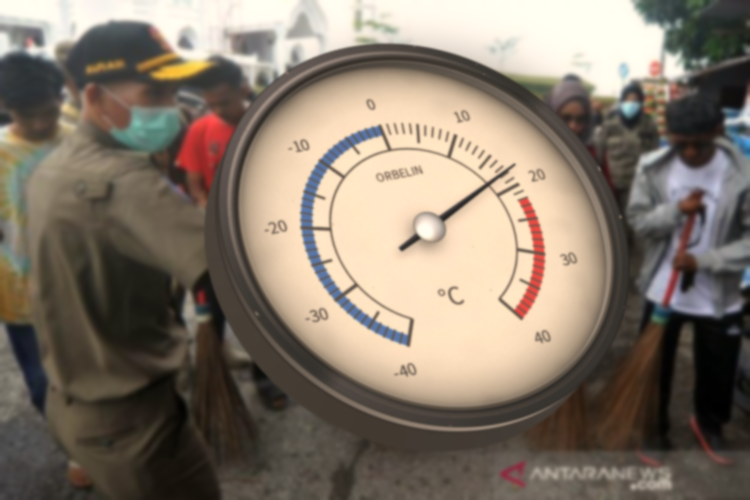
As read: value=18 unit=°C
